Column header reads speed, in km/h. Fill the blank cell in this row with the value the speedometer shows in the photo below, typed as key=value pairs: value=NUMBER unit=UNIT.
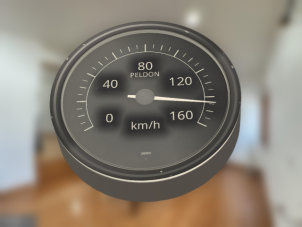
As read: value=145 unit=km/h
